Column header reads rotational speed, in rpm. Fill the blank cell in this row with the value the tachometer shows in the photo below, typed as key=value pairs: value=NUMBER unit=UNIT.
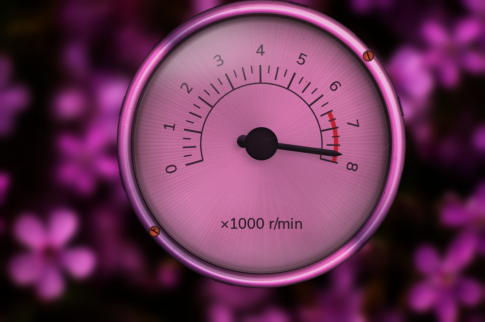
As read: value=7750 unit=rpm
